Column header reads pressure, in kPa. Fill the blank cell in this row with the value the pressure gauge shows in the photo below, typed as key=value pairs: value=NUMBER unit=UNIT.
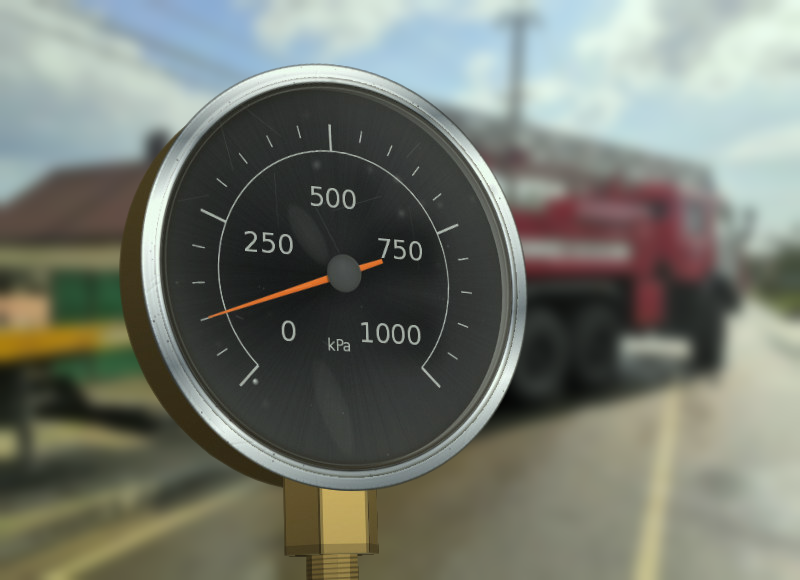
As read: value=100 unit=kPa
